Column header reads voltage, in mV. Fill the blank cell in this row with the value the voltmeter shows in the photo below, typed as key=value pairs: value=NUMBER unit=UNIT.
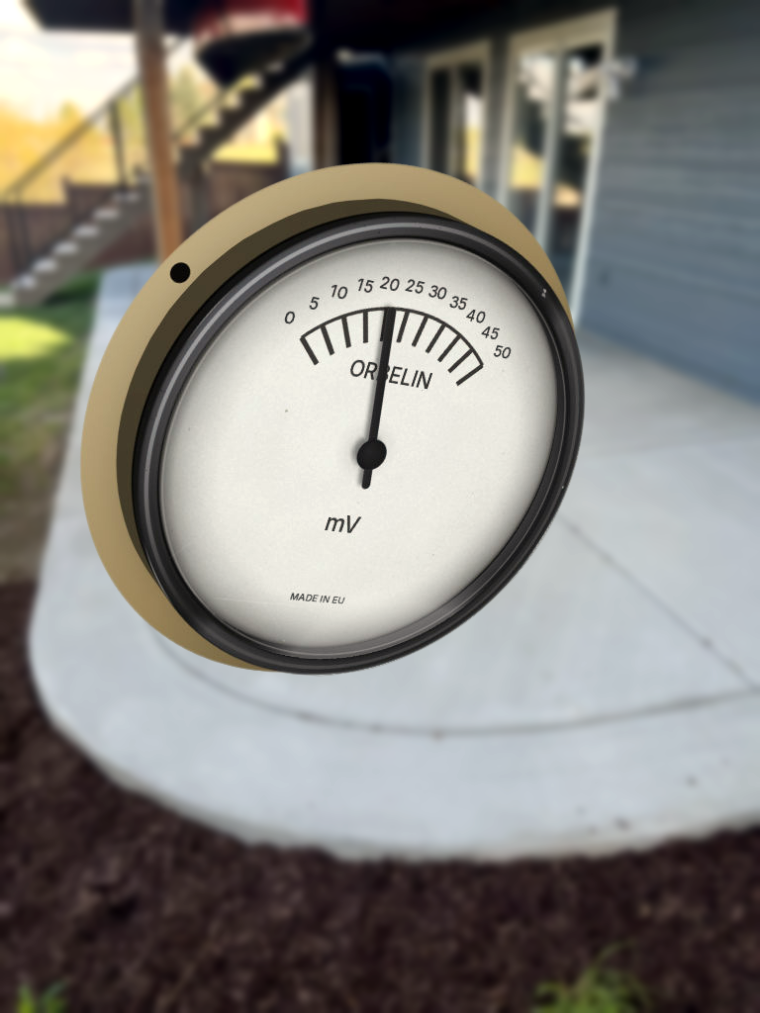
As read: value=20 unit=mV
